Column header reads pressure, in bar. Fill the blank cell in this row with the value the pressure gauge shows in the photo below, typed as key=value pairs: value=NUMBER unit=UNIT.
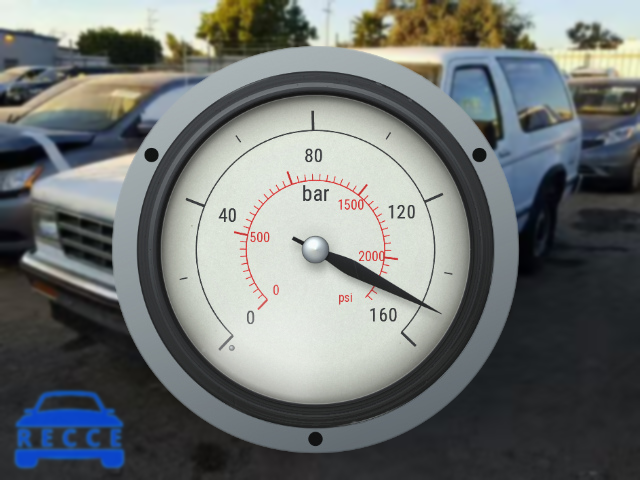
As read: value=150 unit=bar
